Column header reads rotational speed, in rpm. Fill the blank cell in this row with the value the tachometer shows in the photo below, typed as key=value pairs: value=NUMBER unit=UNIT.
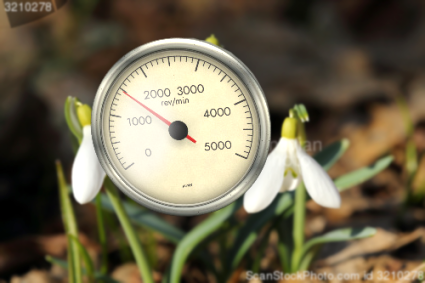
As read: value=1500 unit=rpm
